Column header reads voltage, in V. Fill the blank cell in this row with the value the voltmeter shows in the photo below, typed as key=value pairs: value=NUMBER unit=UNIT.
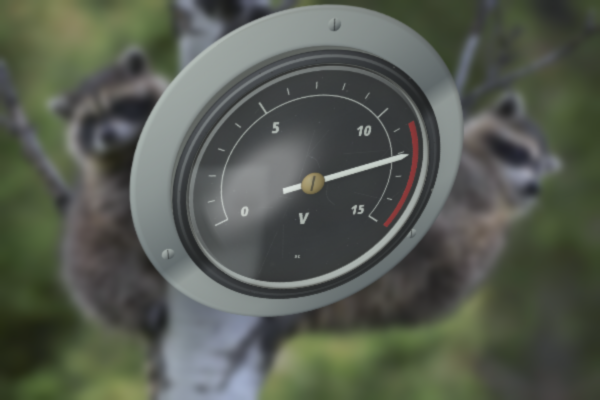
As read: value=12 unit=V
